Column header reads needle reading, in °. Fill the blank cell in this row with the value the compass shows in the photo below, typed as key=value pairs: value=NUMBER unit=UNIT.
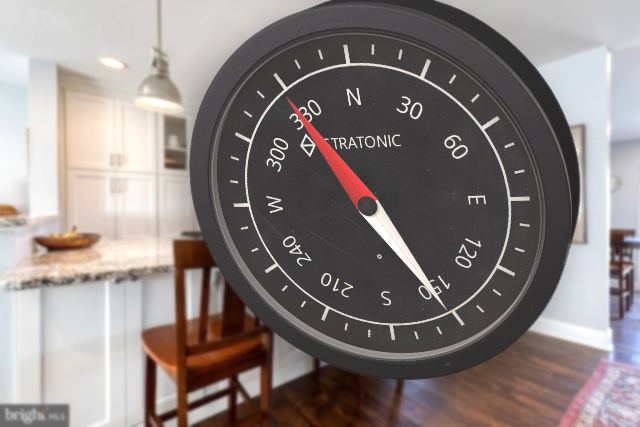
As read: value=330 unit=°
